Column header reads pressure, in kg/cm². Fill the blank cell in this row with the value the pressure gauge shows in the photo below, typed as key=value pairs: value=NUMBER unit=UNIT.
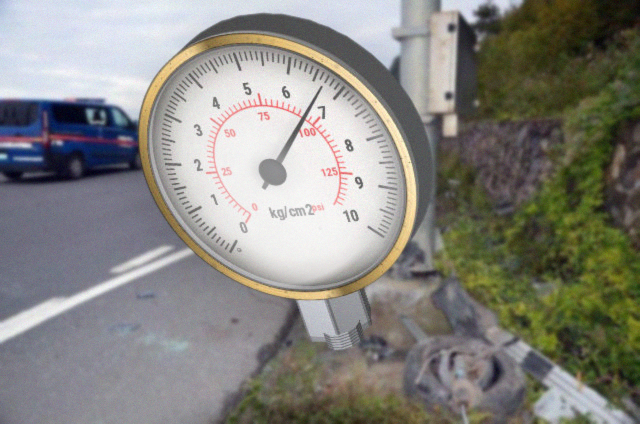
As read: value=6.7 unit=kg/cm²
